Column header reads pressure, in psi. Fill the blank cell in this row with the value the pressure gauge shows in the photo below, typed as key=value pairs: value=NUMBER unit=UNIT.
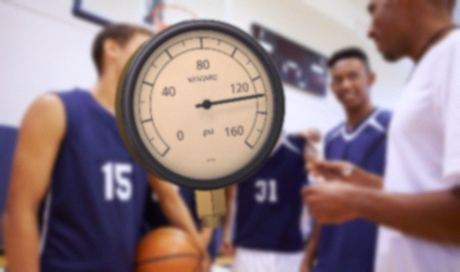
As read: value=130 unit=psi
